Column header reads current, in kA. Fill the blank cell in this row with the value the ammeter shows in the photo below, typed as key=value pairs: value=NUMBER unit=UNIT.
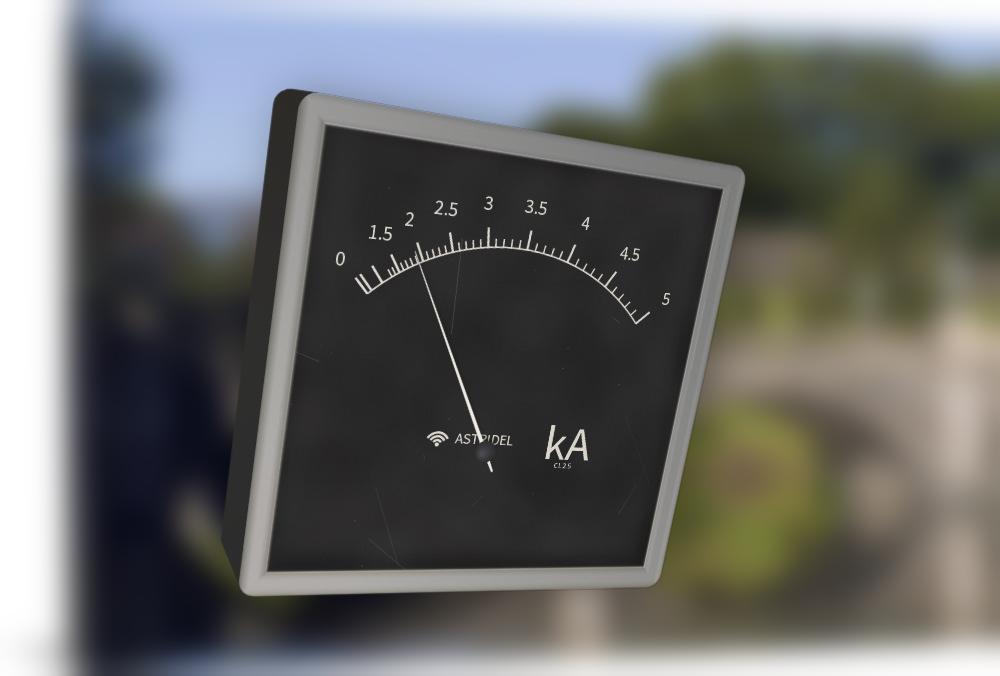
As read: value=1.9 unit=kA
